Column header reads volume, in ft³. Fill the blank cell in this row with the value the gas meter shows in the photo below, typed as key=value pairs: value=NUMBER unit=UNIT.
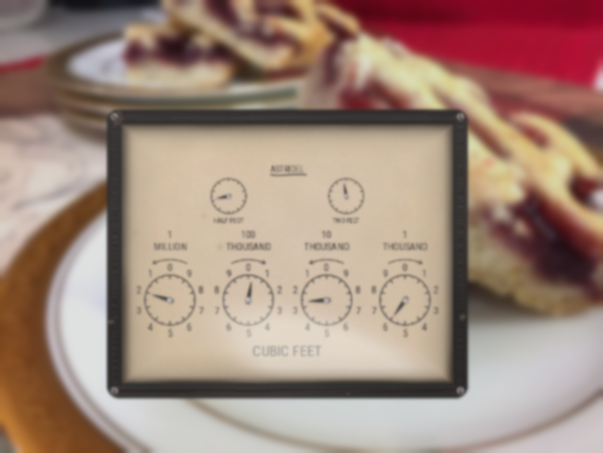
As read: value=202600 unit=ft³
